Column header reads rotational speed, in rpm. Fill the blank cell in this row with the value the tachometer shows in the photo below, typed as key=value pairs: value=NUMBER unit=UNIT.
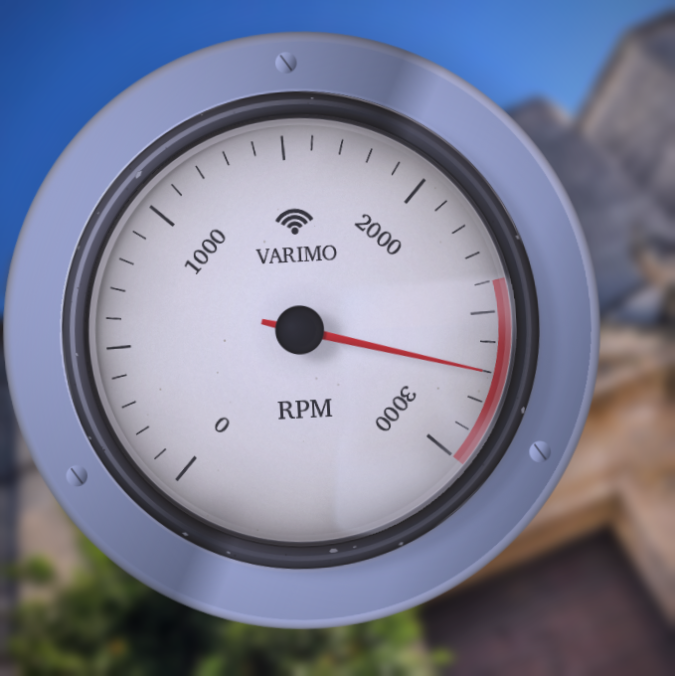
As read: value=2700 unit=rpm
